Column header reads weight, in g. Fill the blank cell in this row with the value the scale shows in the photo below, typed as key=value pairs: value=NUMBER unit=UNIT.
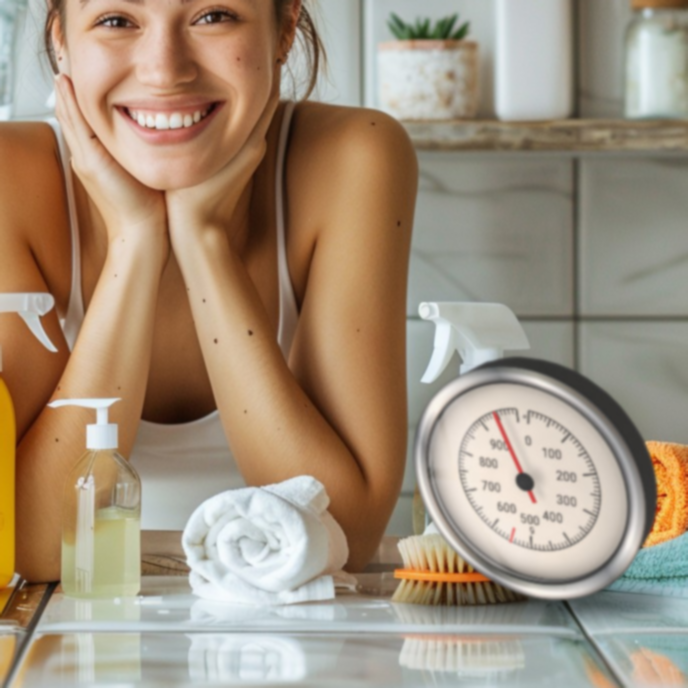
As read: value=950 unit=g
